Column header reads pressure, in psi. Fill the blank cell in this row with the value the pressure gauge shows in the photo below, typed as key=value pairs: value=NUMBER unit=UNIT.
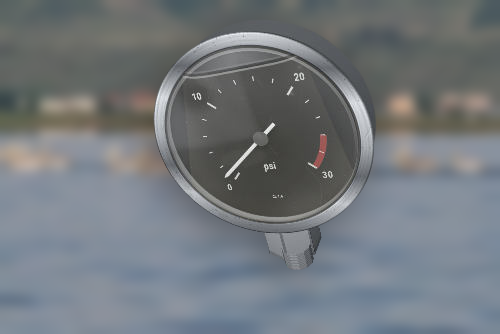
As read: value=1 unit=psi
